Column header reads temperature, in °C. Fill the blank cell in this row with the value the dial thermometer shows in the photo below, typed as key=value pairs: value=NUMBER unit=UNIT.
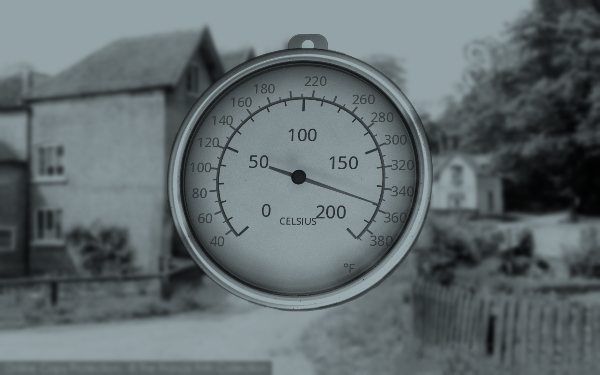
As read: value=180 unit=°C
